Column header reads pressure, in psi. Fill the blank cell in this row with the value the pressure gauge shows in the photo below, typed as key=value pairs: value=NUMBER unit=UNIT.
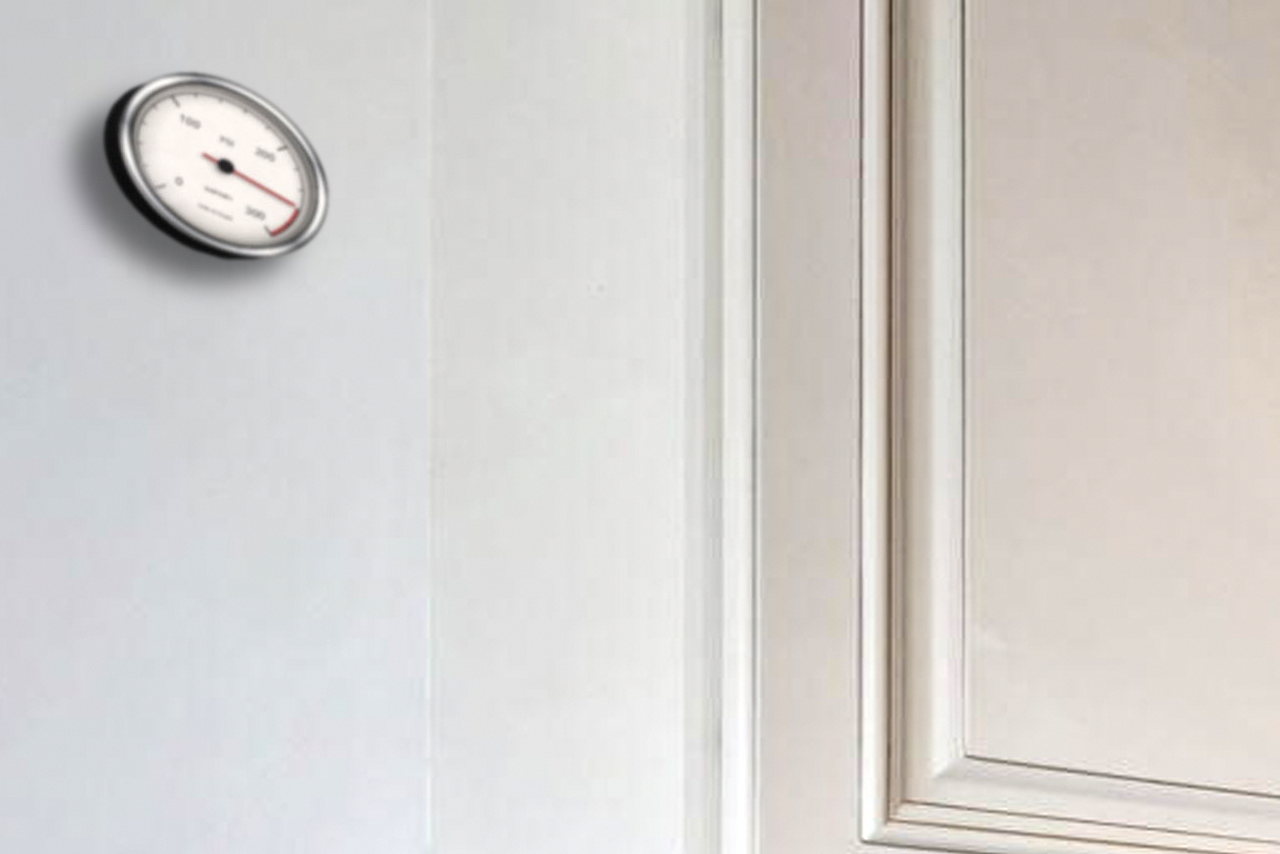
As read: value=260 unit=psi
